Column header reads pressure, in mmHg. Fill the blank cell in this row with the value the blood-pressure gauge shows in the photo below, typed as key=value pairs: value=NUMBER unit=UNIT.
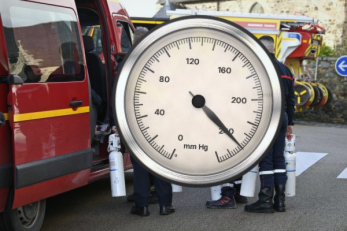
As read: value=240 unit=mmHg
